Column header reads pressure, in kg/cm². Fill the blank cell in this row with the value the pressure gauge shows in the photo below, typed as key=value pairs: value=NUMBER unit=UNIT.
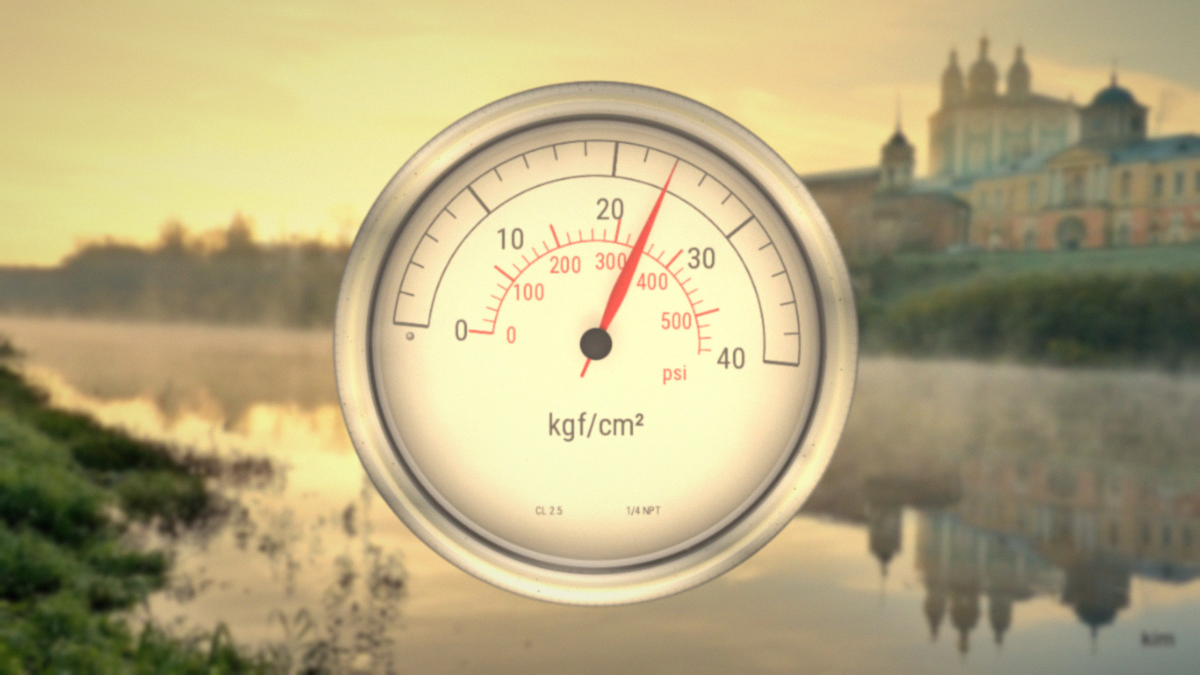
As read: value=24 unit=kg/cm²
